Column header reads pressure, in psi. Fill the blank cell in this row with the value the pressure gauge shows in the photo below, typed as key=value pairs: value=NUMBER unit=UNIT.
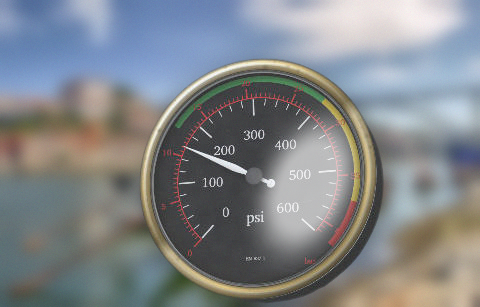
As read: value=160 unit=psi
